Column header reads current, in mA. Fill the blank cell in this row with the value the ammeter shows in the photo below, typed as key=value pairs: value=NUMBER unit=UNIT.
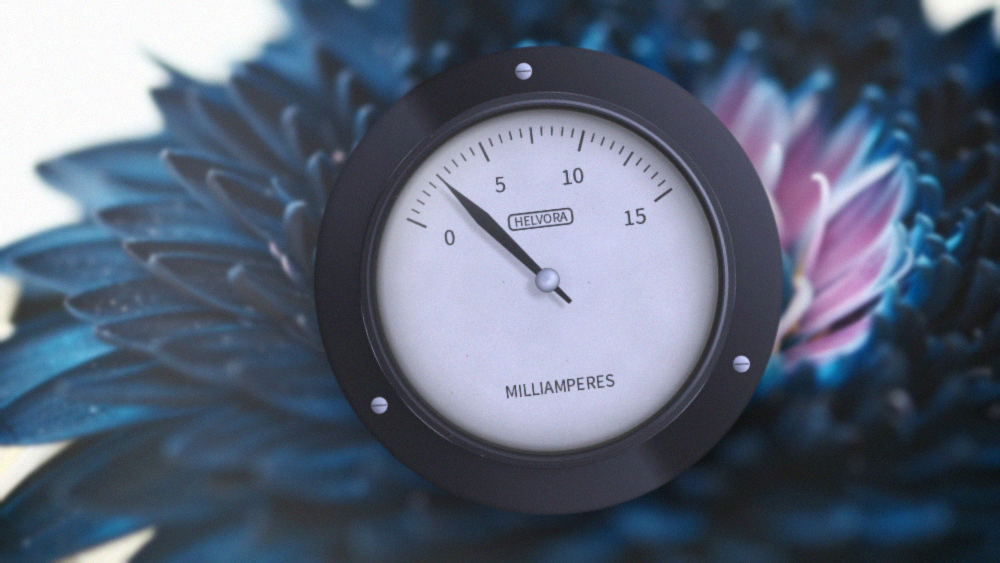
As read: value=2.5 unit=mA
